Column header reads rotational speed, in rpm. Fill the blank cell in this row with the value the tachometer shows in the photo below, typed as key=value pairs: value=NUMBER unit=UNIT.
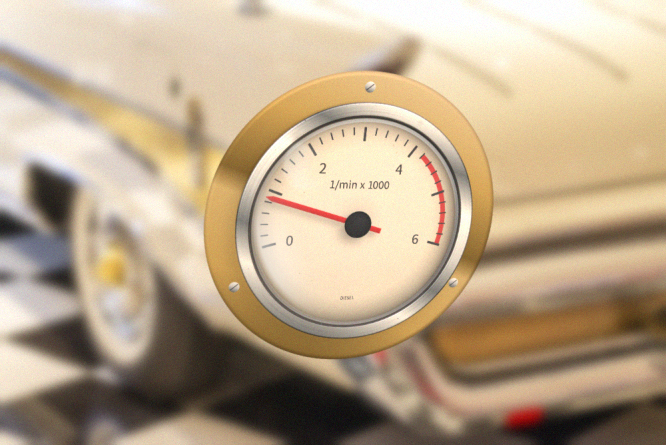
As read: value=900 unit=rpm
